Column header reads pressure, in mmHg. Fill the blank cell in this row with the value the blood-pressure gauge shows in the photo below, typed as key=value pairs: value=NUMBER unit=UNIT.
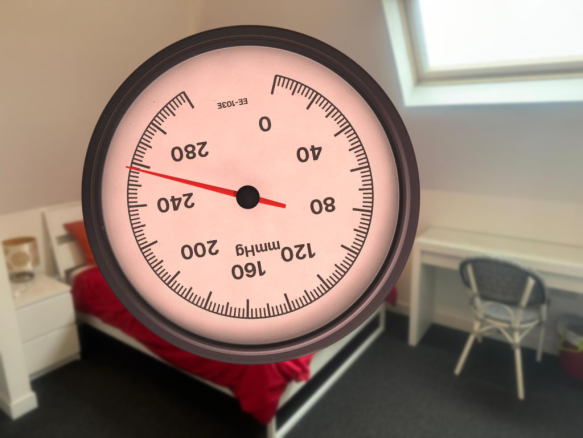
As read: value=258 unit=mmHg
